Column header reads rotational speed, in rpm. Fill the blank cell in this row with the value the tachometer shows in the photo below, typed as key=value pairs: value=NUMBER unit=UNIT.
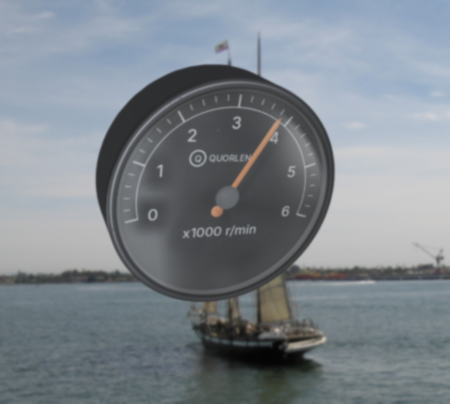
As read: value=3800 unit=rpm
